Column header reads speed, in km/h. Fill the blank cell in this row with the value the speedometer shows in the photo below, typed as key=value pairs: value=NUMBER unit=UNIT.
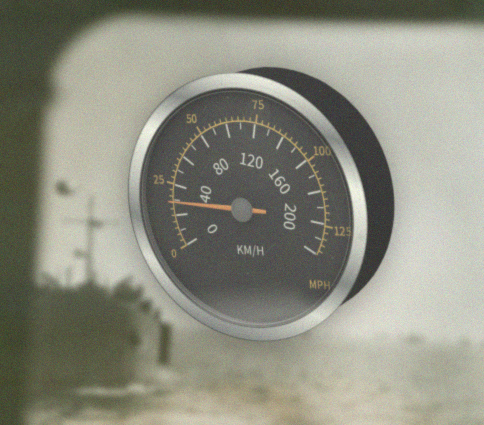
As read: value=30 unit=km/h
